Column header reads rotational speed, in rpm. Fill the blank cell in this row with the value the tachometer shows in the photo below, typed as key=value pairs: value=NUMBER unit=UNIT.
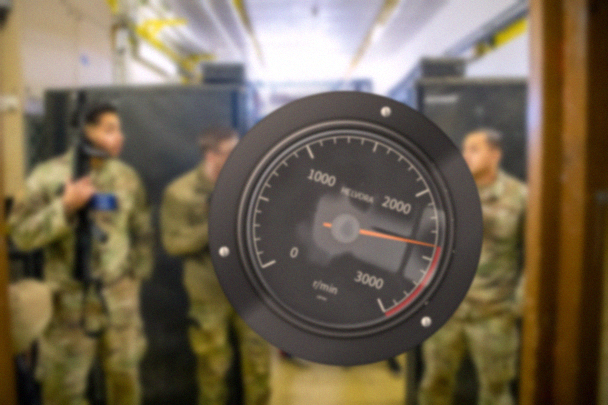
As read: value=2400 unit=rpm
